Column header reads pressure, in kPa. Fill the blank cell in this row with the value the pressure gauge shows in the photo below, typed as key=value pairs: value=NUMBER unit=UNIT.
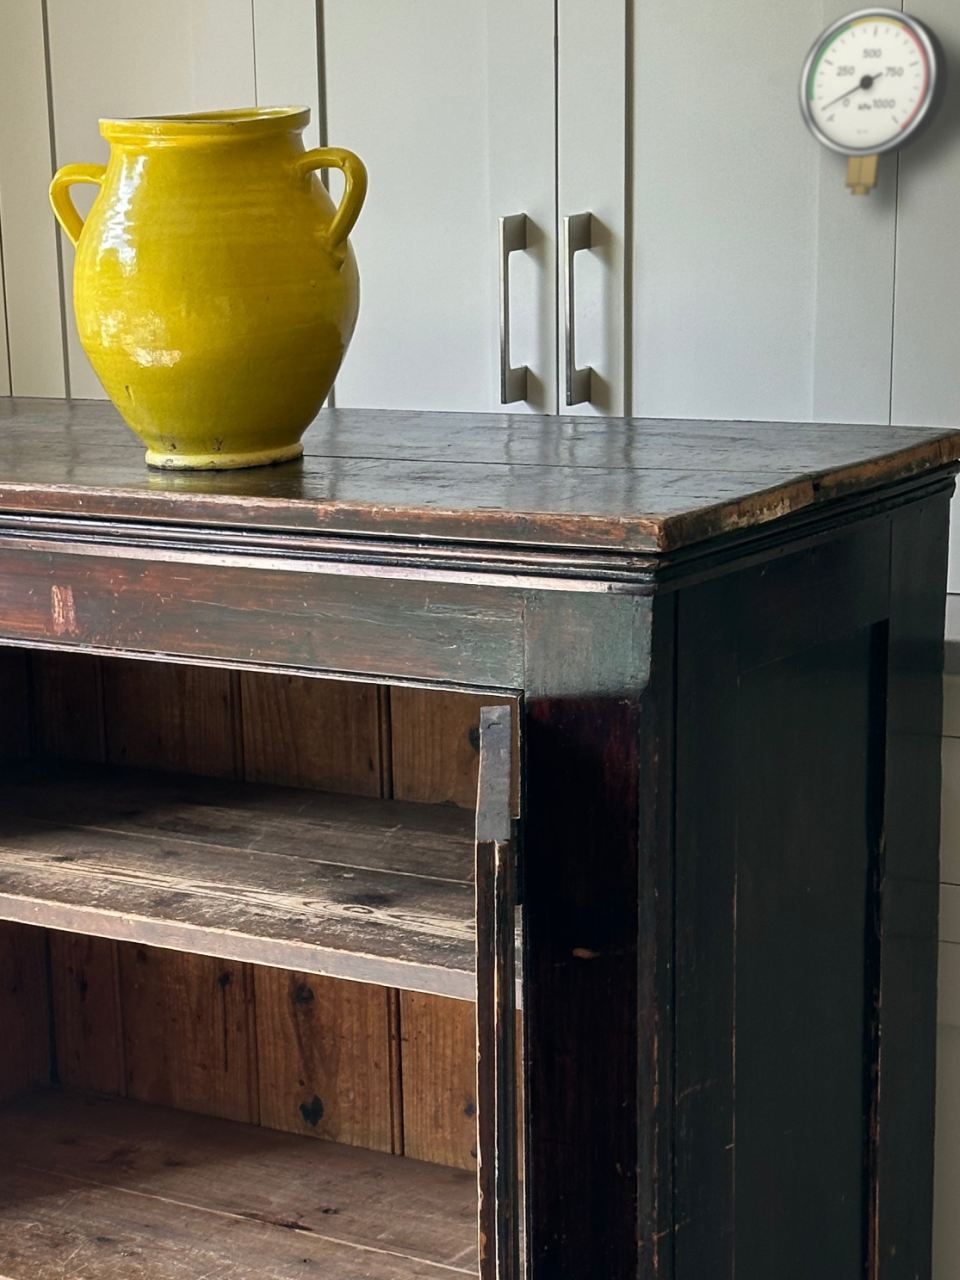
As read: value=50 unit=kPa
